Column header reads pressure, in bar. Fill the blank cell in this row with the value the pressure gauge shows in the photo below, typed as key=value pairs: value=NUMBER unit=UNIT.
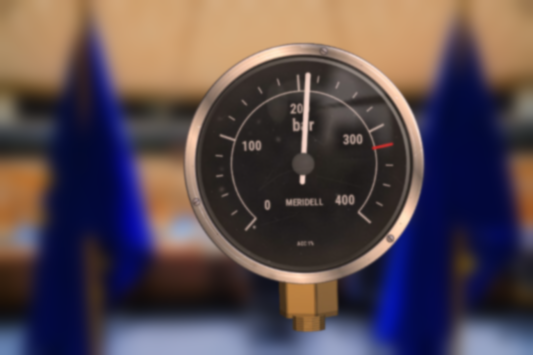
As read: value=210 unit=bar
